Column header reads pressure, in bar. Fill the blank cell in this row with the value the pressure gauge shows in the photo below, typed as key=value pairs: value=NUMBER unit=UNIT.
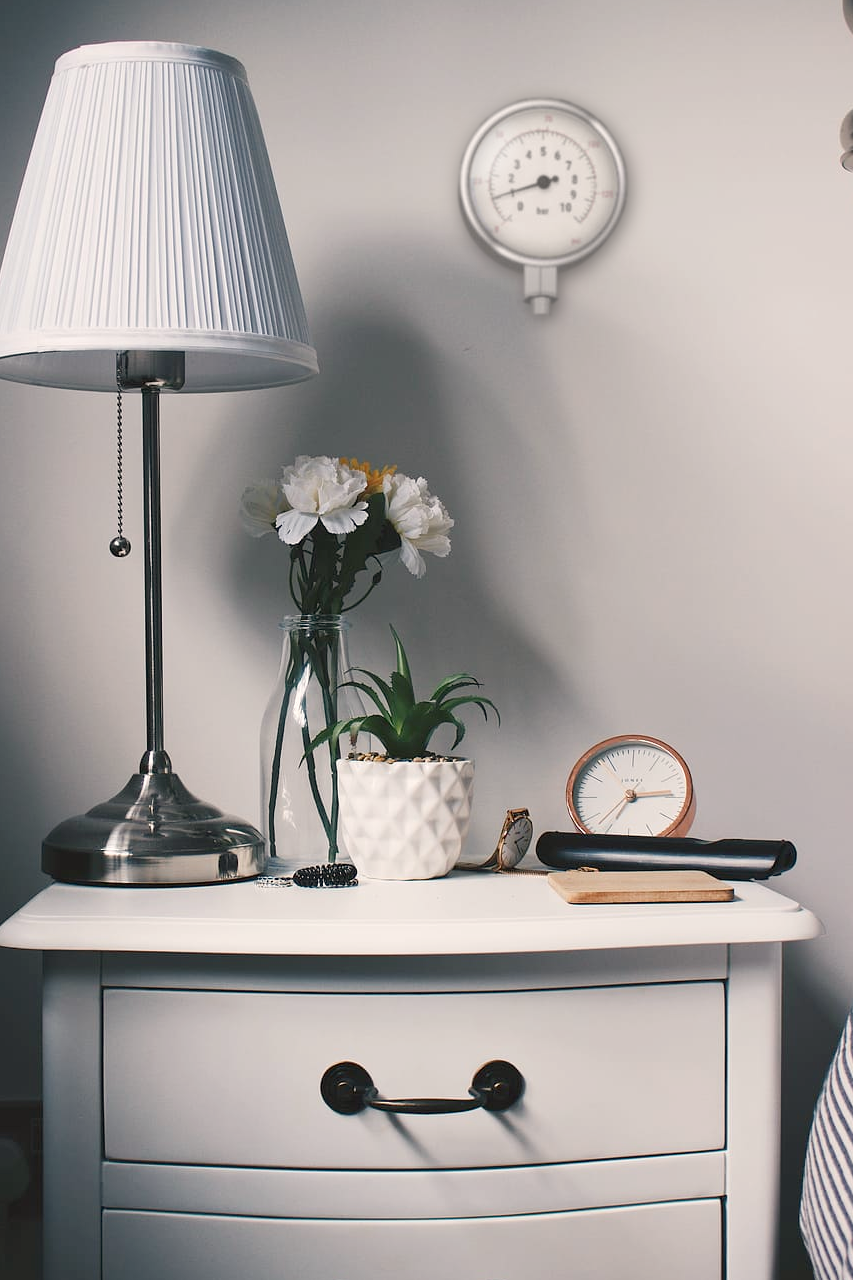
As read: value=1 unit=bar
